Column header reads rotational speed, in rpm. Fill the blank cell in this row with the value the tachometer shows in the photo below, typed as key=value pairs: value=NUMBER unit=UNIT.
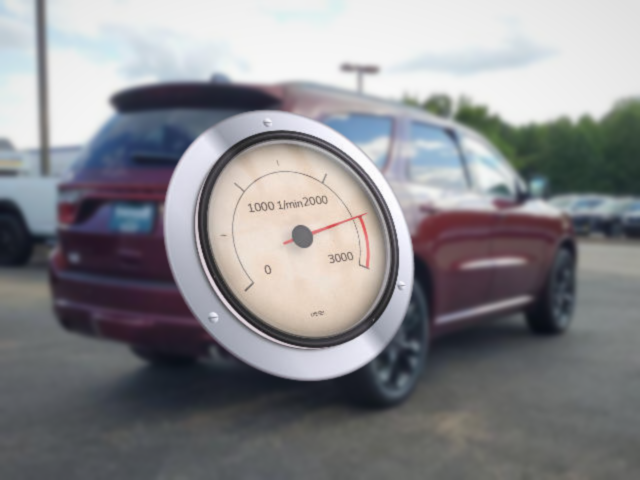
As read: value=2500 unit=rpm
